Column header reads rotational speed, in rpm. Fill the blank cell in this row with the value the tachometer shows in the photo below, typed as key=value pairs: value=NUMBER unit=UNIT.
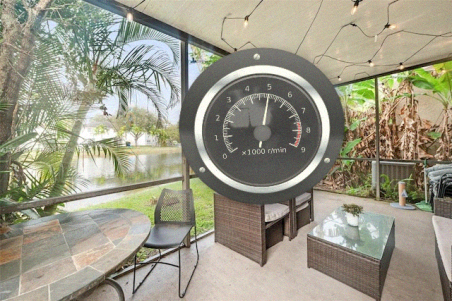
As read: value=5000 unit=rpm
